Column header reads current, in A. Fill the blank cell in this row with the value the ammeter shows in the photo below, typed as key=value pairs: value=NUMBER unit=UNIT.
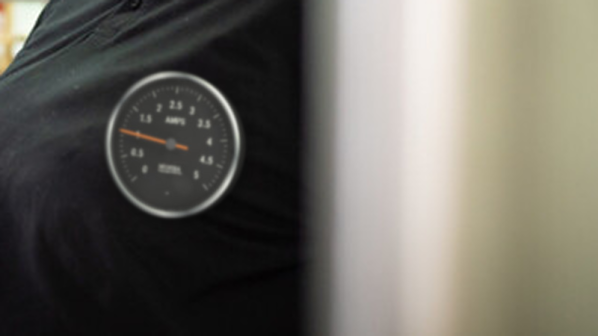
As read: value=1 unit=A
